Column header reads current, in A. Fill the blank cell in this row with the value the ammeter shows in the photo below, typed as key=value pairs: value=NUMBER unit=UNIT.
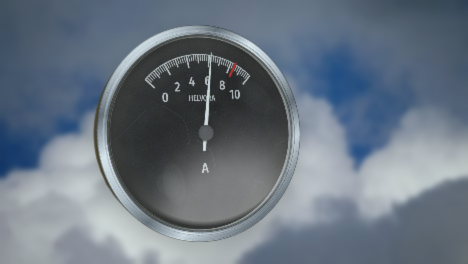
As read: value=6 unit=A
